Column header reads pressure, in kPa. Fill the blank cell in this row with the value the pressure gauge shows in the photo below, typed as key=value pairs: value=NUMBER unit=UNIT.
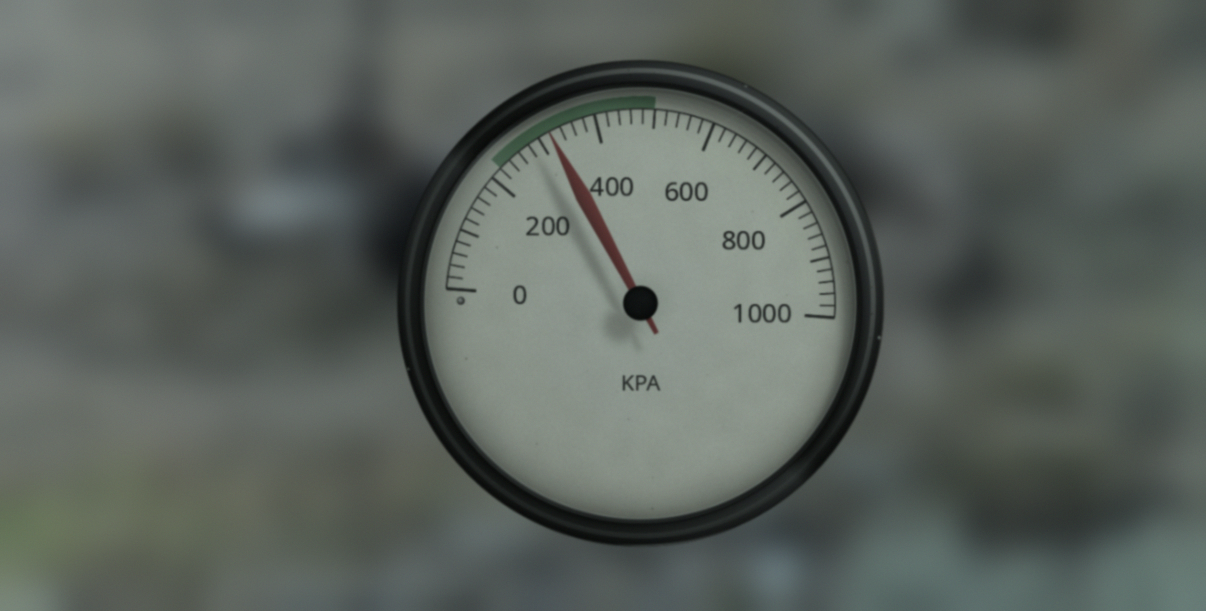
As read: value=320 unit=kPa
